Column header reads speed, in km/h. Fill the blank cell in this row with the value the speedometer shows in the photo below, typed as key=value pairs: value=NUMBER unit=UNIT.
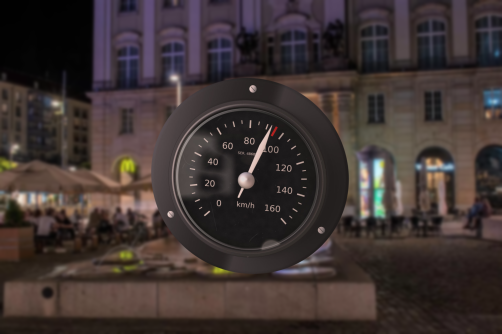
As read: value=92.5 unit=km/h
